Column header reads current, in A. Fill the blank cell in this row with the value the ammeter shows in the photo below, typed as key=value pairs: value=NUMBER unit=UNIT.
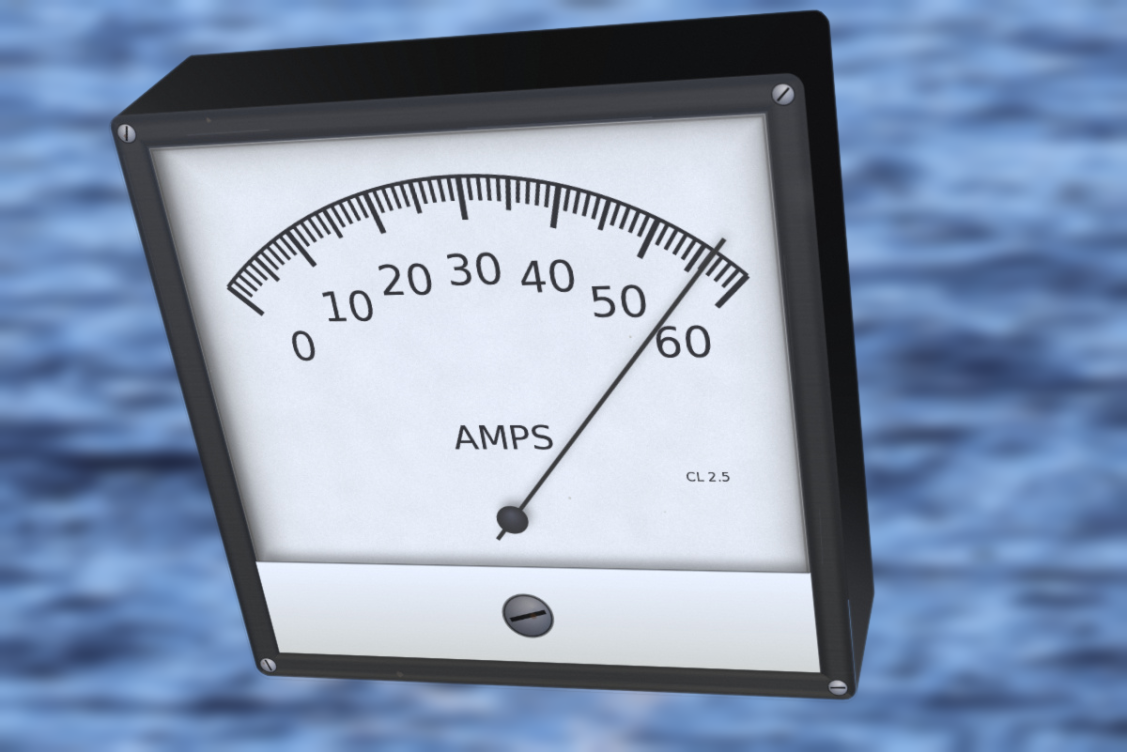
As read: value=56 unit=A
